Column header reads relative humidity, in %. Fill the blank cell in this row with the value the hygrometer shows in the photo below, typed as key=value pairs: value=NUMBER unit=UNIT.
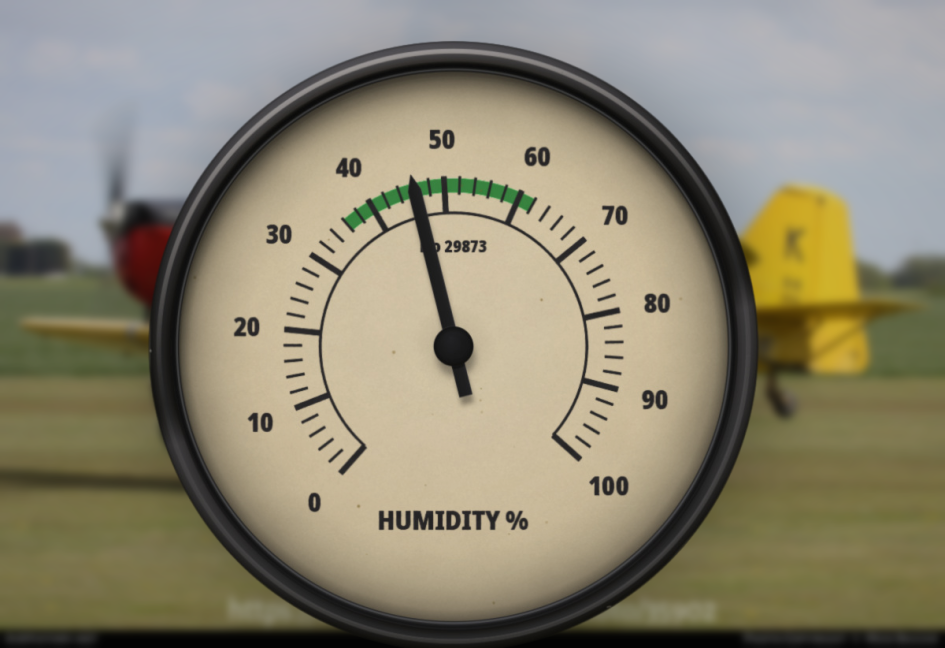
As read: value=46 unit=%
